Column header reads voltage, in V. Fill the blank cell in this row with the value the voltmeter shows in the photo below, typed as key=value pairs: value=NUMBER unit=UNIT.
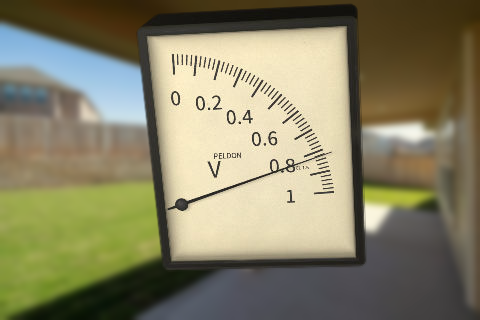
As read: value=0.82 unit=V
